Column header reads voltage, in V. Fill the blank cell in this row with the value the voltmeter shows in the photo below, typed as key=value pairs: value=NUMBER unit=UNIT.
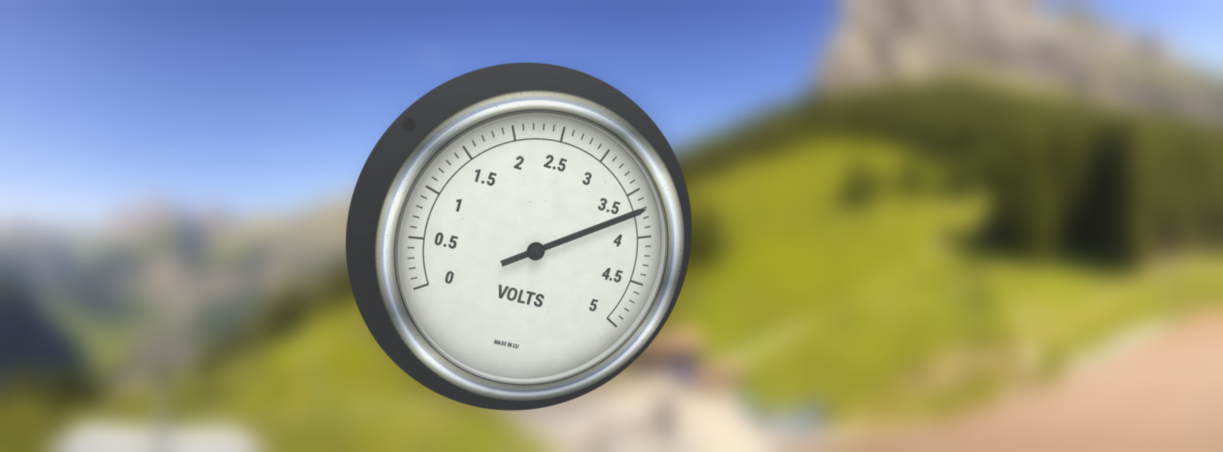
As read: value=3.7 unit=V
